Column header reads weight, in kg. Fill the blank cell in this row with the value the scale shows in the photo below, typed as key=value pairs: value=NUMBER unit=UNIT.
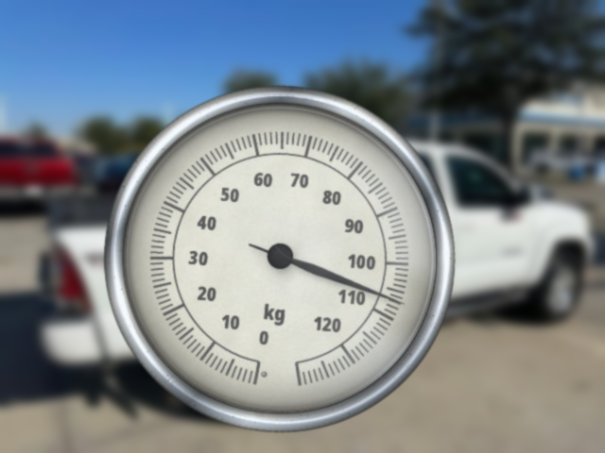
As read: value=107 unit=kg
